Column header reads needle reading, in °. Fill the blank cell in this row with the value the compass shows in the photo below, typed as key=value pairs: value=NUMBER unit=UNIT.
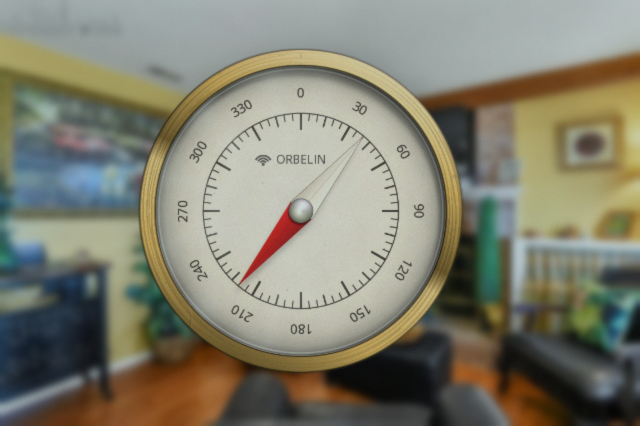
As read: value=220 unit=°
